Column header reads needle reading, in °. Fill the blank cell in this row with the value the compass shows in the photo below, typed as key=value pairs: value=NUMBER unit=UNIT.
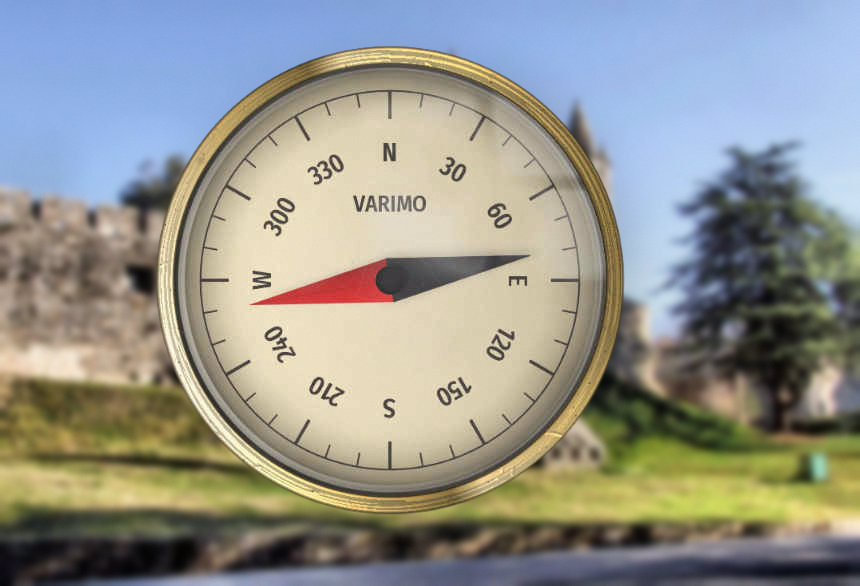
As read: value=260 unit=°
